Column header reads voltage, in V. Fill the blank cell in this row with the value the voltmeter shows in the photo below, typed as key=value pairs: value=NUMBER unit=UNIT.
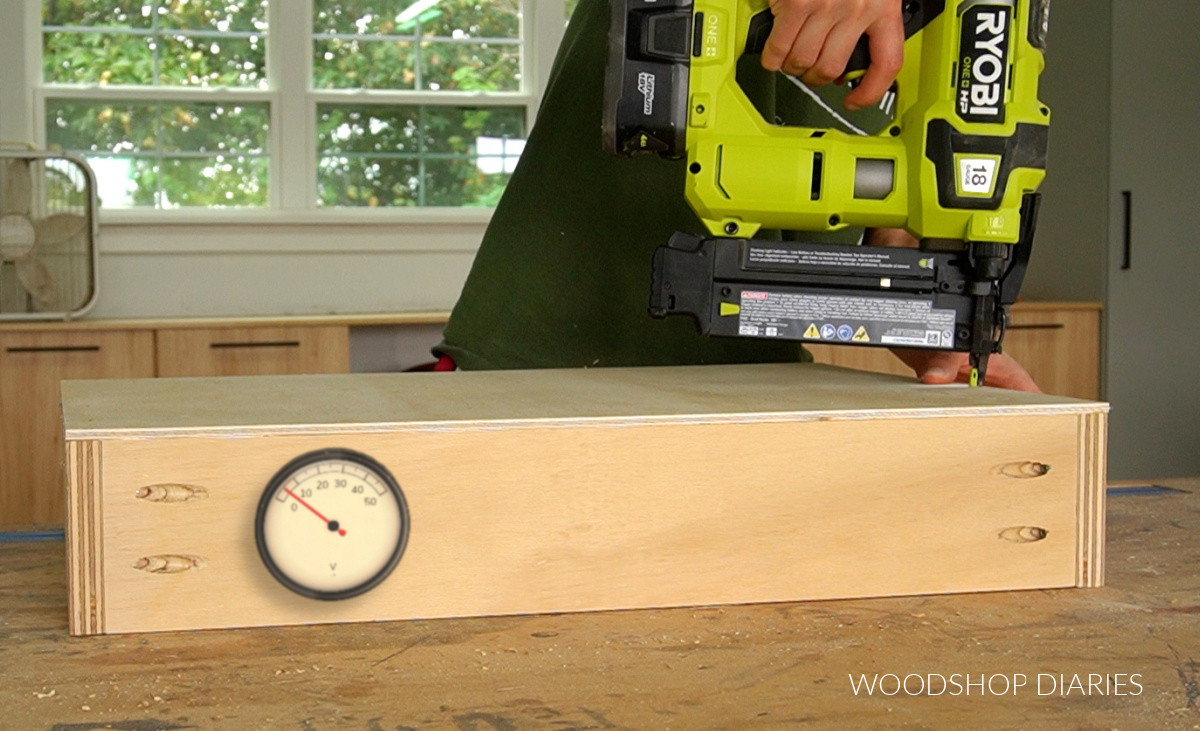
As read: value=5 unit=V
